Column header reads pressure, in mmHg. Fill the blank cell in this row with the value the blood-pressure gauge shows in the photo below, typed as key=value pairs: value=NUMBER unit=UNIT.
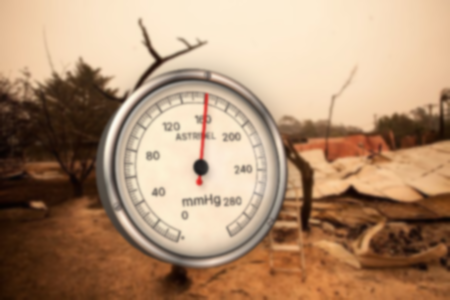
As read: value=160 unit=mmHg
